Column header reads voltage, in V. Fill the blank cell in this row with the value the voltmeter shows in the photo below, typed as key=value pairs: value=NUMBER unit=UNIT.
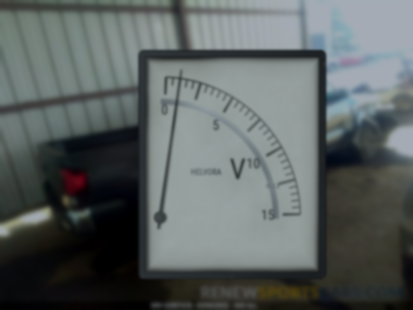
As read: value=1 unit=V
